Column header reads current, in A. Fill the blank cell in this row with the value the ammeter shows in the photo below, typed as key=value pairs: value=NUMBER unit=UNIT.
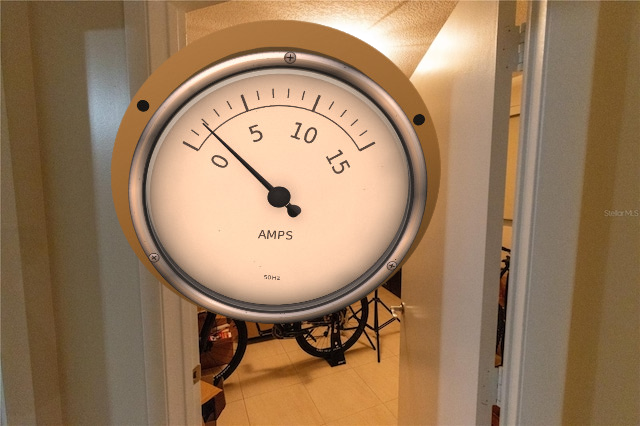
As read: value=2 unit=A
